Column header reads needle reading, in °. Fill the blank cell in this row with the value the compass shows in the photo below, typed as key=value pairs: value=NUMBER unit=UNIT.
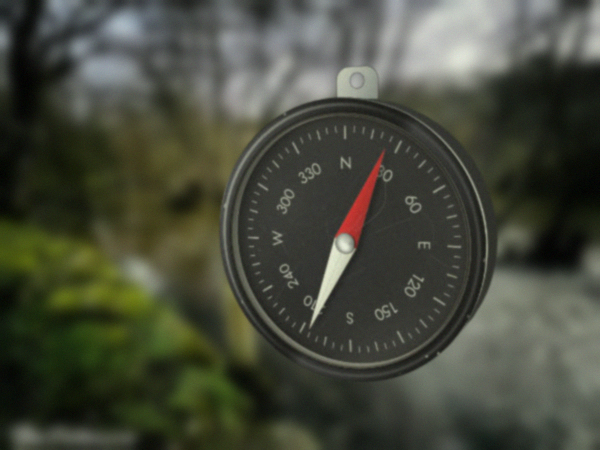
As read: value=25 unit=°
